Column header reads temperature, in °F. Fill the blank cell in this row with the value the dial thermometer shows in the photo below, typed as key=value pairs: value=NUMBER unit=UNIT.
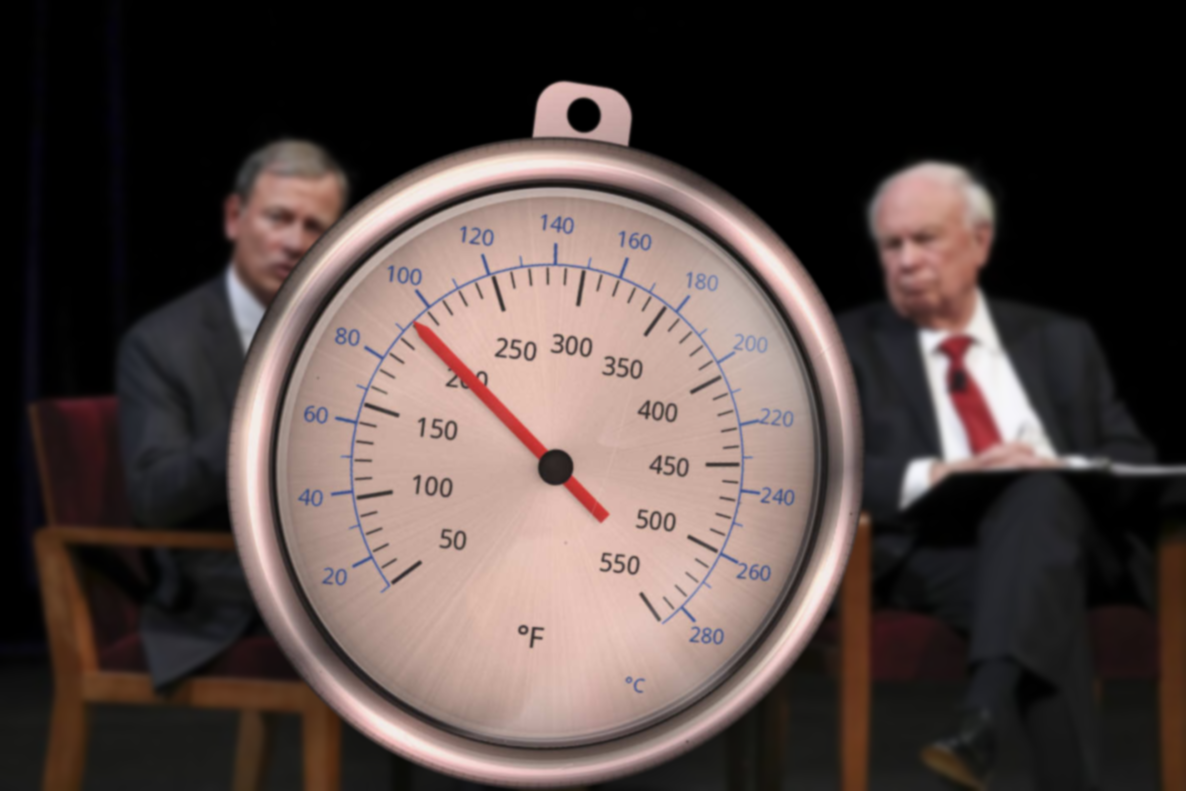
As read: value=200 unit=°F
